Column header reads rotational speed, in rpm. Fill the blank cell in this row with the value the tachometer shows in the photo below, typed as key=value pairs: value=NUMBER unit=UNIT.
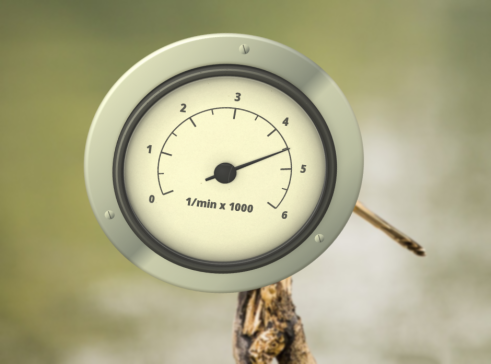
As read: value=4500 unit=rpm
